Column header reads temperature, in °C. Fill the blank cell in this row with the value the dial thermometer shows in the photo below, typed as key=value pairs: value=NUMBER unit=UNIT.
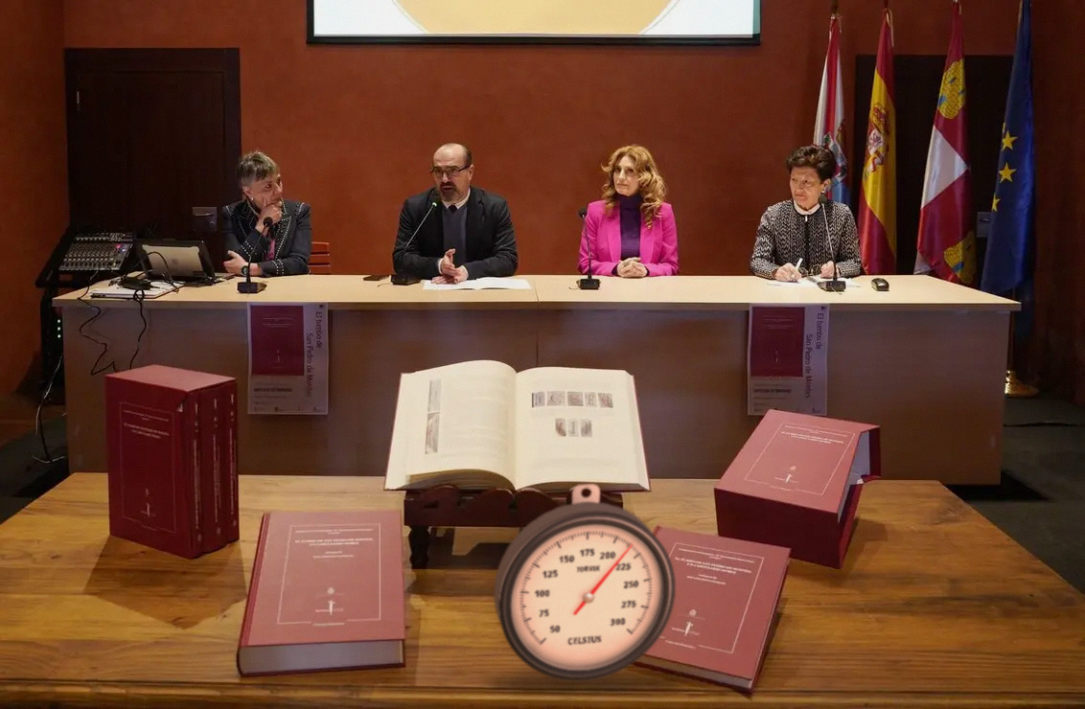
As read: value=212.5 unit=°C
